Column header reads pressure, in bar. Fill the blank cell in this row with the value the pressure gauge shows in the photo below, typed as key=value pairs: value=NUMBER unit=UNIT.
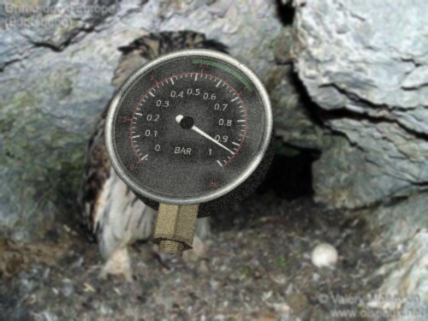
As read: value=0.94 unit=bar
